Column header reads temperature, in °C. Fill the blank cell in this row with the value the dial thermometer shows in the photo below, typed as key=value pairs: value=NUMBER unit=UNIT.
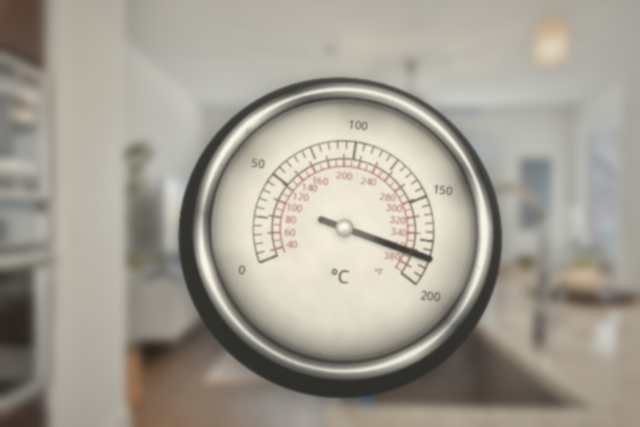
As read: value=185 unit=°C
